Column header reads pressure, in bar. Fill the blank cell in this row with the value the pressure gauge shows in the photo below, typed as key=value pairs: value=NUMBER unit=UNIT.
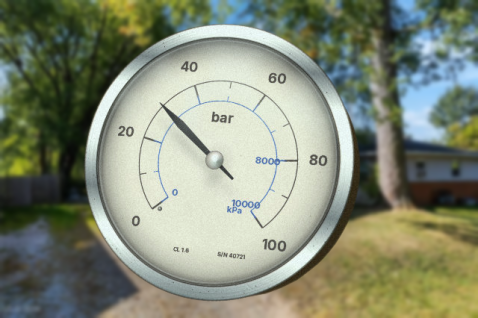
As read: value=30 unit=bar
